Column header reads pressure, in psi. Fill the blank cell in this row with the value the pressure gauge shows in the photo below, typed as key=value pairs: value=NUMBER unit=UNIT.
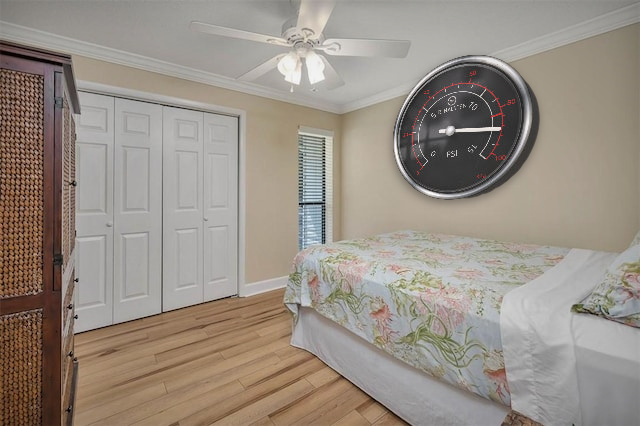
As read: value=13 unit=psi
